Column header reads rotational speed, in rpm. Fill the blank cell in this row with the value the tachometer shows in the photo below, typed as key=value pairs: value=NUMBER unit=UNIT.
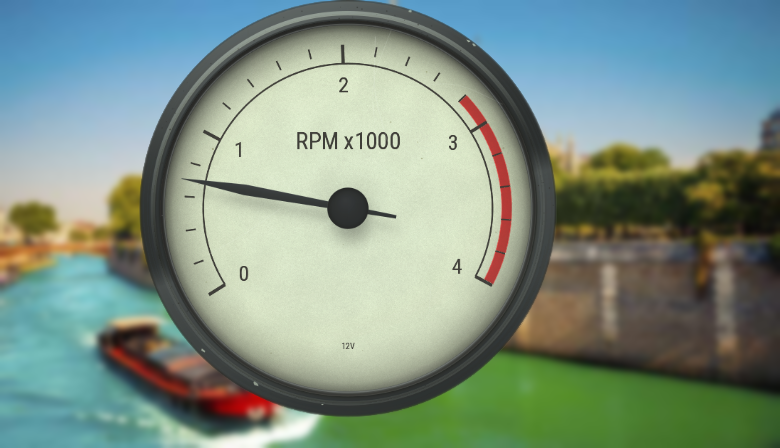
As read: value=700 unit=rpm
